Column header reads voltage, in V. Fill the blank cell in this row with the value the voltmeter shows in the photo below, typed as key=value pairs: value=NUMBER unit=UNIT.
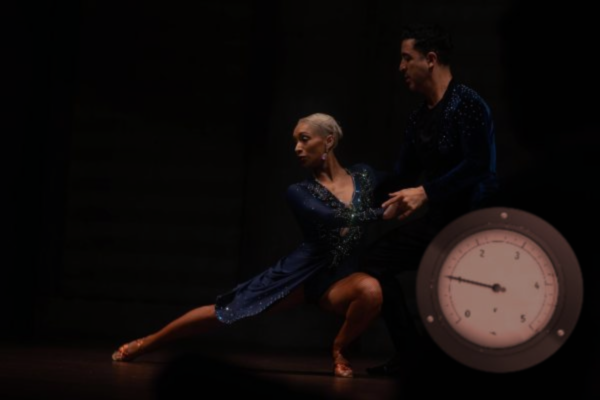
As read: value=1 unit=V
